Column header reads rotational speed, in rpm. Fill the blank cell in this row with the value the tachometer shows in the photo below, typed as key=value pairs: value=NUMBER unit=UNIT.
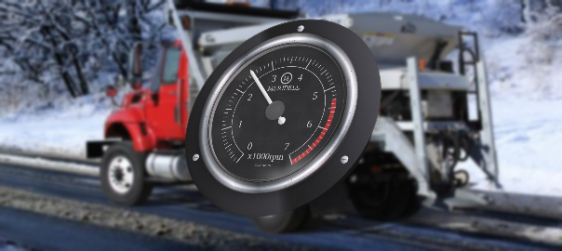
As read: value=2500 unit=rpm
